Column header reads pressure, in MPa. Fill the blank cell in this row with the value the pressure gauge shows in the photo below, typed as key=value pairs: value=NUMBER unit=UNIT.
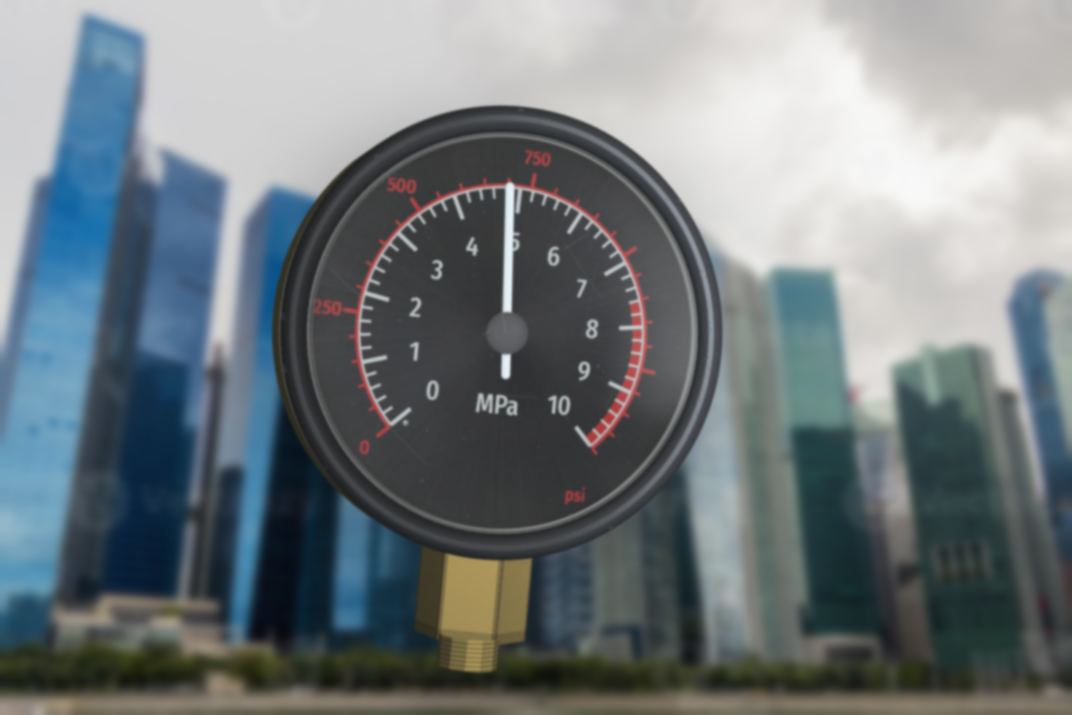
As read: value=4.8 unit=MPa
